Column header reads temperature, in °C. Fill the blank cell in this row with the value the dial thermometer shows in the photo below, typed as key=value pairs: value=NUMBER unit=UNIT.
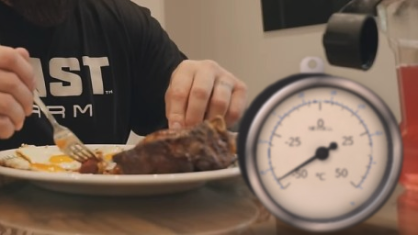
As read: value=-45 unit=°C
